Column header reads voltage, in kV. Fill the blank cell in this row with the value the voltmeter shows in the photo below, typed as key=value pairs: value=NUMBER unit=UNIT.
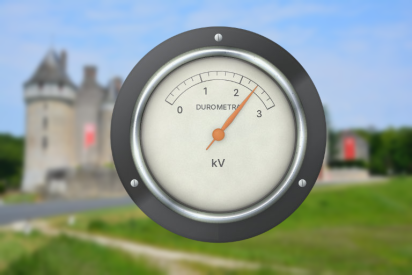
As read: value=2.4 unit=kV
